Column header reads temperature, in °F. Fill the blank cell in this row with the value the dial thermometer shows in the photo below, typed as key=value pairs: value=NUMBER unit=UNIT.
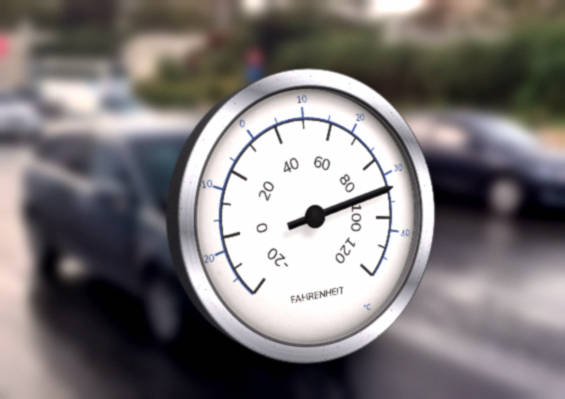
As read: value=90 unit=°F
